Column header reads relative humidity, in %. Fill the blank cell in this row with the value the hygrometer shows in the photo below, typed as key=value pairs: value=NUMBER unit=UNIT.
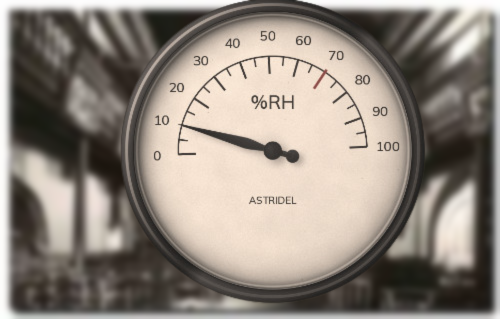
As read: value=10 unit=%
